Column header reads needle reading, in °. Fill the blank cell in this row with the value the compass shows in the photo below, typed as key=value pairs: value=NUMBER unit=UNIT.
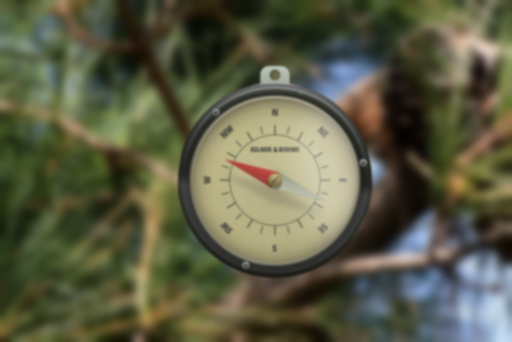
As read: value=292.5 unit=°
